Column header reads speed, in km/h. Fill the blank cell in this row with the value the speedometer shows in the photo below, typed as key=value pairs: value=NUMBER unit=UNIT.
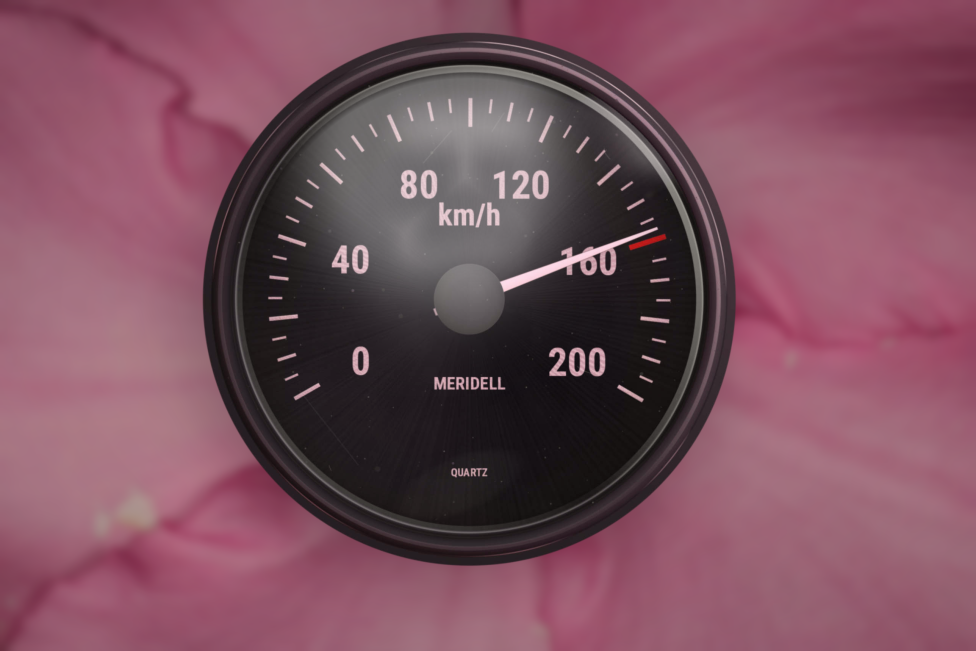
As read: value=157.5 unit=km/h
